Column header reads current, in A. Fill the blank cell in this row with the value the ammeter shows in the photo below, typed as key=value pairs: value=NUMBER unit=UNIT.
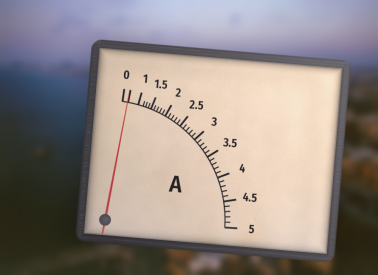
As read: value=0.5 unit=A
